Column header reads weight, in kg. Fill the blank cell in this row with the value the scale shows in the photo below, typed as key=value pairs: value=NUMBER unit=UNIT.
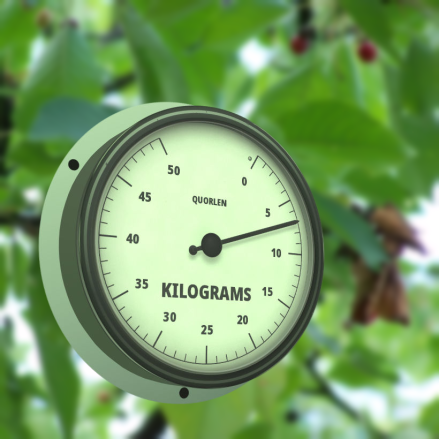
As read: value=7 unit=kg
